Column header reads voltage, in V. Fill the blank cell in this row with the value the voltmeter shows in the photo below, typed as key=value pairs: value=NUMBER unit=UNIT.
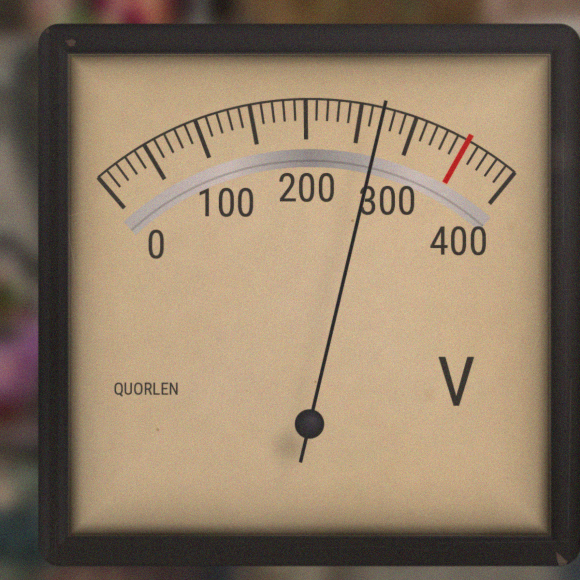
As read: value=270 unit=V
